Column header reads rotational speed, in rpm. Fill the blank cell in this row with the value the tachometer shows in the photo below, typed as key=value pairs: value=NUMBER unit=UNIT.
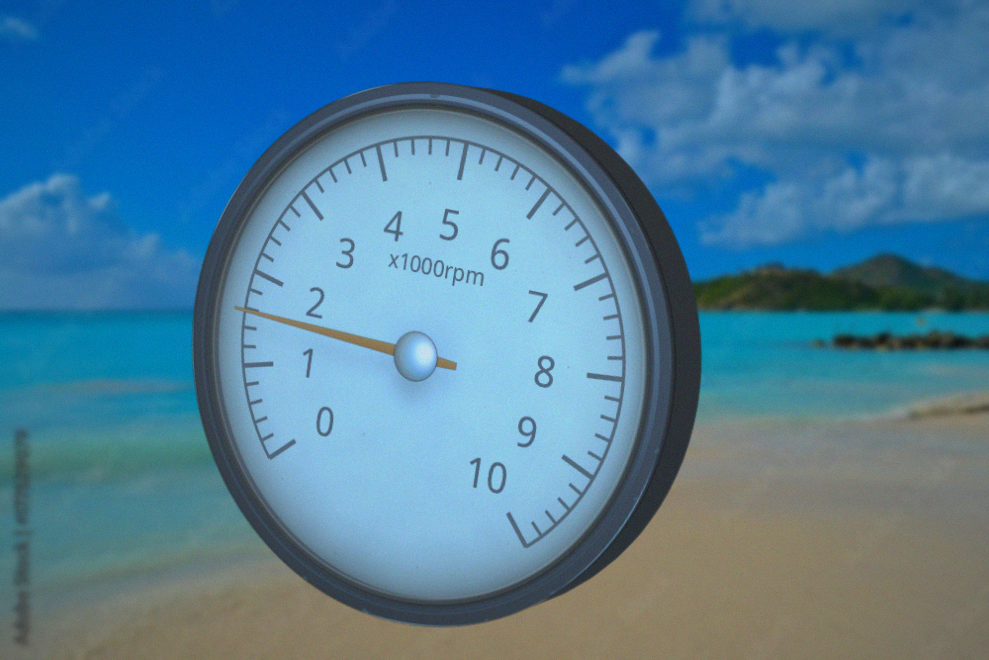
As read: value=1600 unit=rpm
